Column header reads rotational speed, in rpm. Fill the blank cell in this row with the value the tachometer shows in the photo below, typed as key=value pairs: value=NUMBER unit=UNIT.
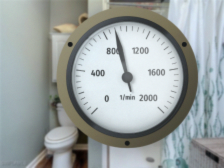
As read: value=900 unit=rpm
